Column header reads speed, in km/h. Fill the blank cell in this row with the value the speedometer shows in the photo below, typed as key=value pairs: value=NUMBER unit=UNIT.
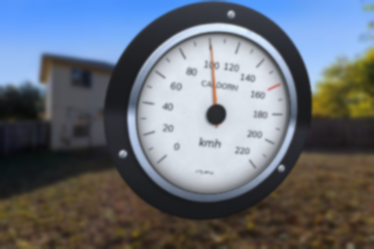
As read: value=100 unit=km/h
